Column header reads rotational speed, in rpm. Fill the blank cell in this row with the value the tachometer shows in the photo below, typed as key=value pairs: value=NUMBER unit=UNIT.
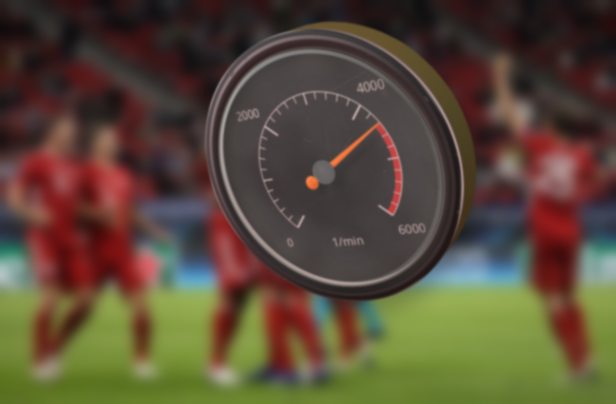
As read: value=4400 unit=rpm
